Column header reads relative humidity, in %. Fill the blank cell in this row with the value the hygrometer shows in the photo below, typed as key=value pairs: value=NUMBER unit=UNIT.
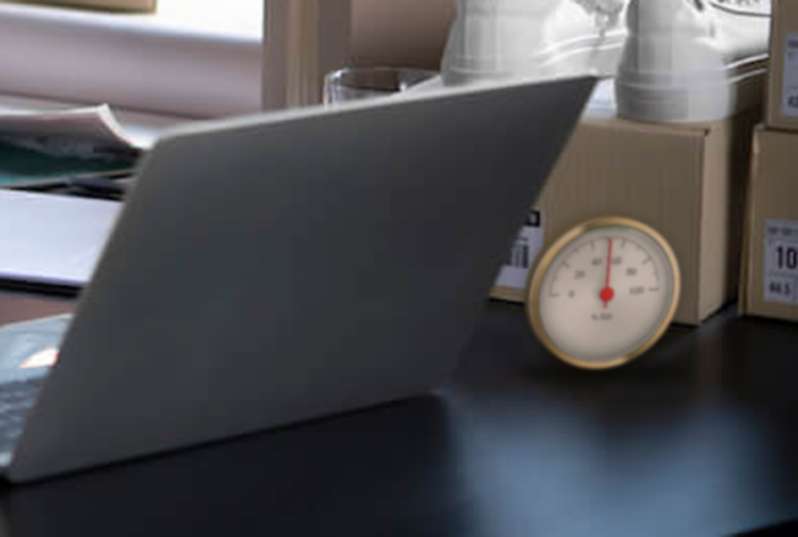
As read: value=50 unit=%
